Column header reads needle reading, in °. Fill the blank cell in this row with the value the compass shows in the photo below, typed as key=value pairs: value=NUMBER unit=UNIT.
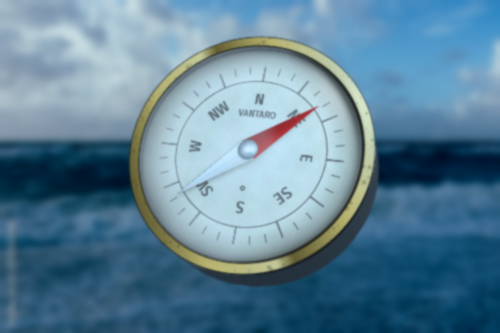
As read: value=50 unit=°
